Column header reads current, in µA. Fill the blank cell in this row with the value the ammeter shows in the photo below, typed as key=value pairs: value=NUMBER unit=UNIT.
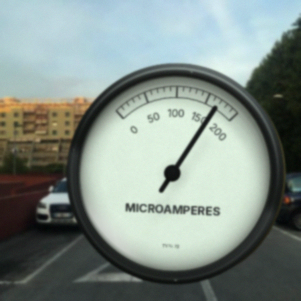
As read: value=170 unit=µA
